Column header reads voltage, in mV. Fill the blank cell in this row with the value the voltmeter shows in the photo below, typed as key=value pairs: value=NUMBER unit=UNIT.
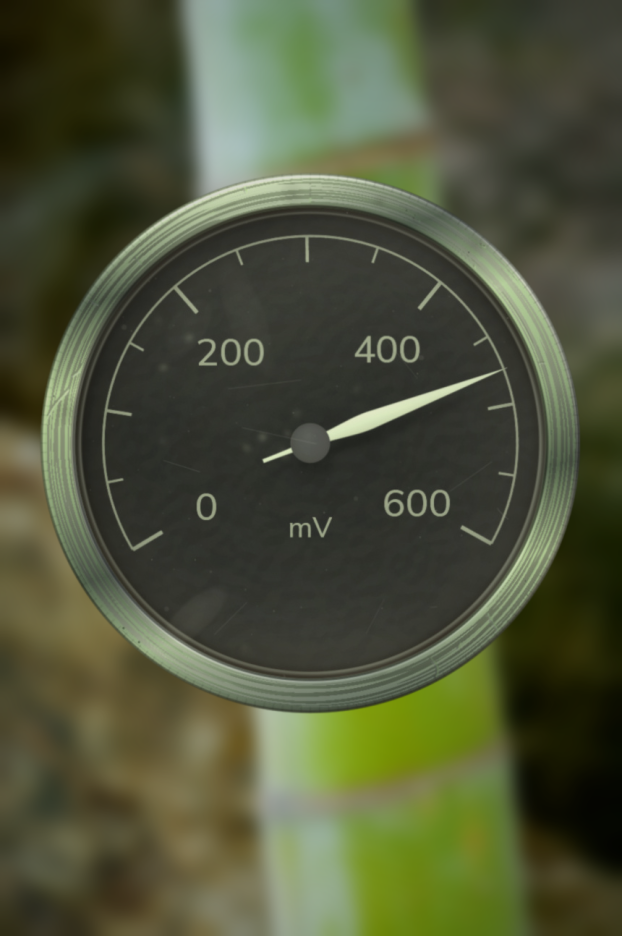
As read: value=475 unit=mV
